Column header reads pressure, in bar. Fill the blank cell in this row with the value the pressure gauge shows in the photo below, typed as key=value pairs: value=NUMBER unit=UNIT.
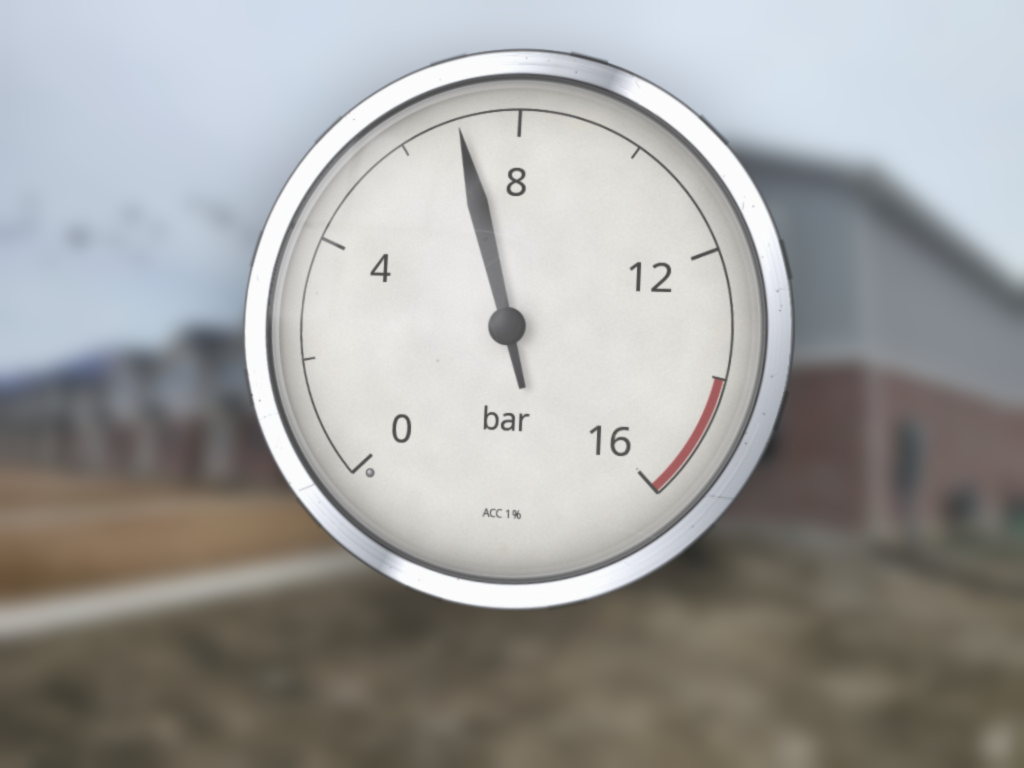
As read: value=7 unit=bar
